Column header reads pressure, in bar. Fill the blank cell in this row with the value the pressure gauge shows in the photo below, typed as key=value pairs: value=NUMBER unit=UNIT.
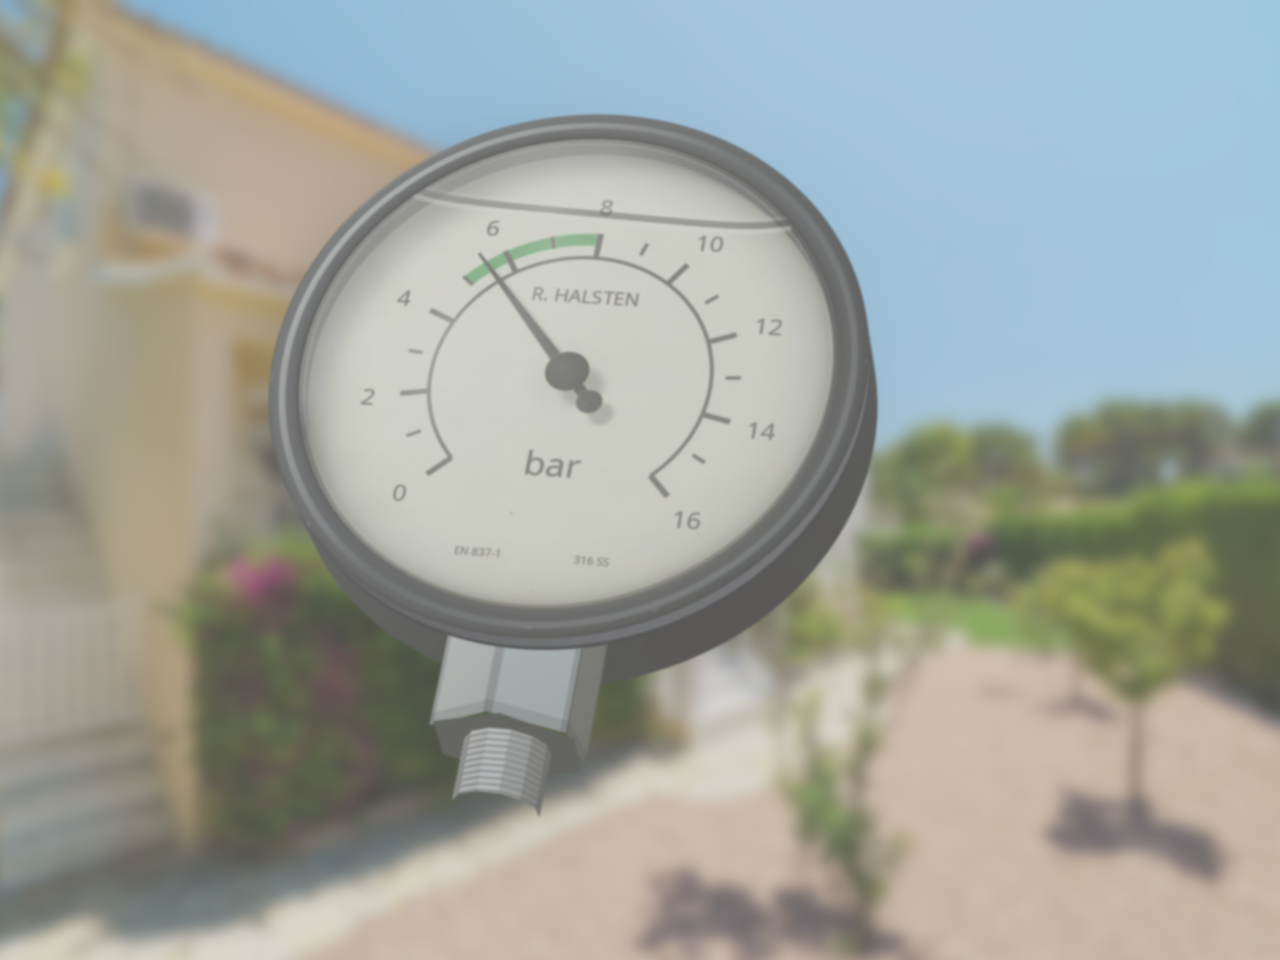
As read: value=5.5 unit=bar
